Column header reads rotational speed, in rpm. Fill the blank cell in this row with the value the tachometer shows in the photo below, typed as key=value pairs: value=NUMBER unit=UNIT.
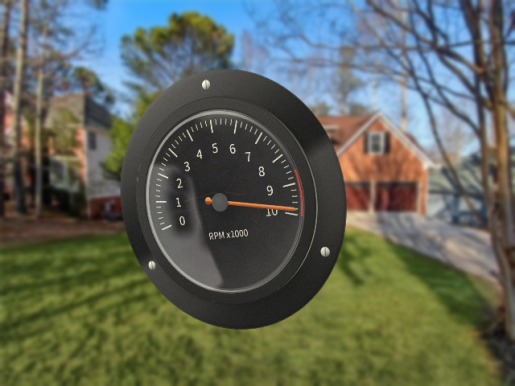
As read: value=9800 unit=rpm
